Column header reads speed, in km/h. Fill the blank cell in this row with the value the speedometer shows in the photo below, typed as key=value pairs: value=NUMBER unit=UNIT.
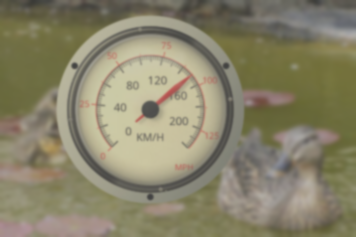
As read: value=150 unit=km/h
